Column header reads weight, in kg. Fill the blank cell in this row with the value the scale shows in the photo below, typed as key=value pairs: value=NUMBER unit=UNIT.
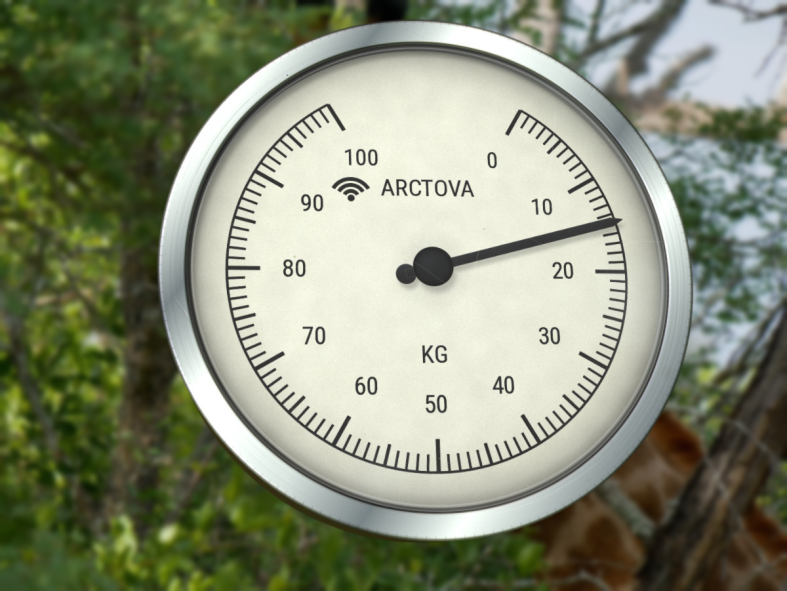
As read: value=15 unit=kg
